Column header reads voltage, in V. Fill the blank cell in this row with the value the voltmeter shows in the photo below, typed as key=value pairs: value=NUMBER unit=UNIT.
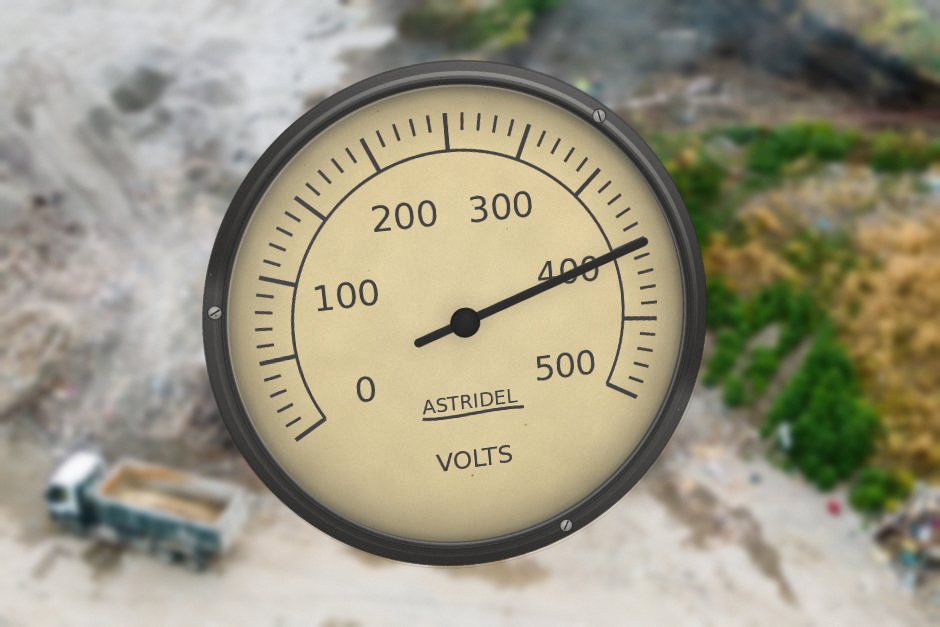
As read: value=400 unit=V
